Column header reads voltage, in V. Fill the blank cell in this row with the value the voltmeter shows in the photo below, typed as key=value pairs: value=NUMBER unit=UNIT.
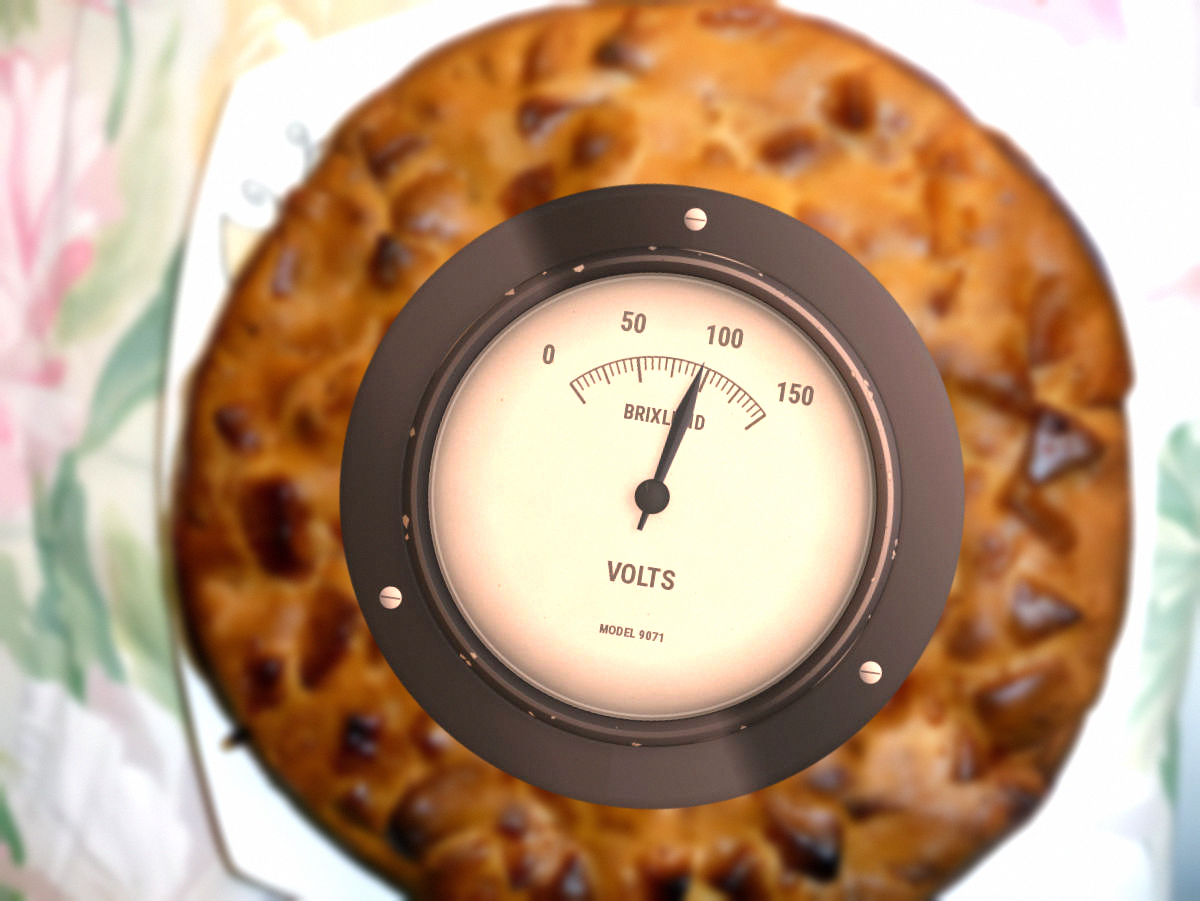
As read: value=95 unit=V
